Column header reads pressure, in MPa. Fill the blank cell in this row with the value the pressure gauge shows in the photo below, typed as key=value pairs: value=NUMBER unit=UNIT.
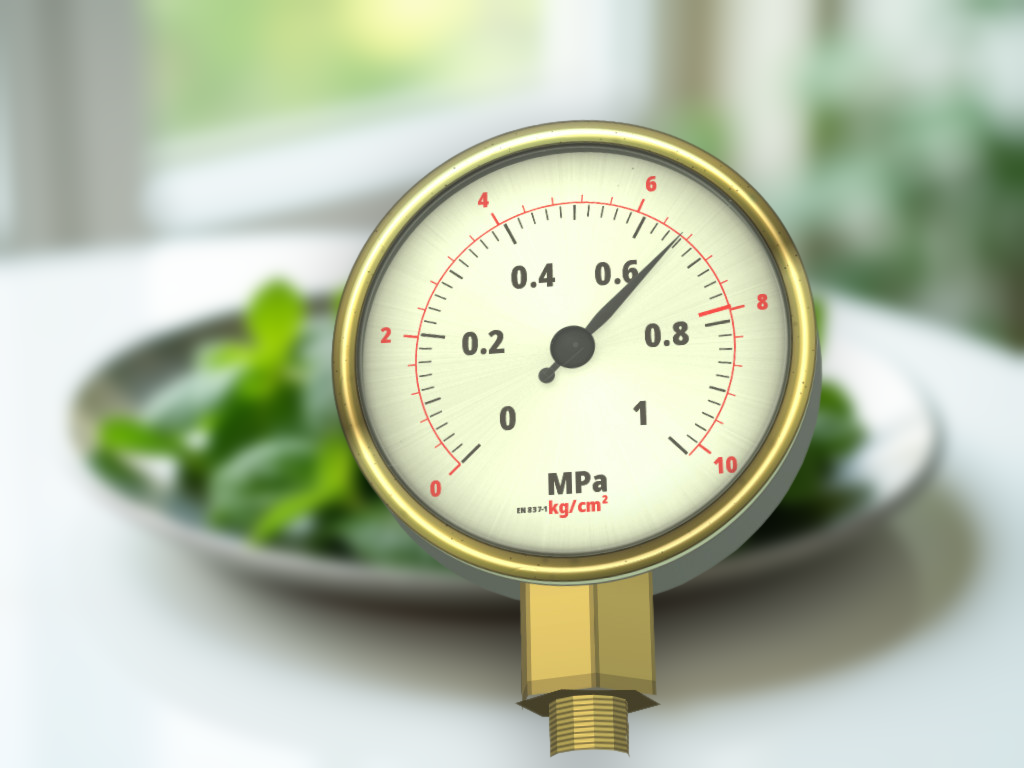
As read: value=0.66 unit=MPa
